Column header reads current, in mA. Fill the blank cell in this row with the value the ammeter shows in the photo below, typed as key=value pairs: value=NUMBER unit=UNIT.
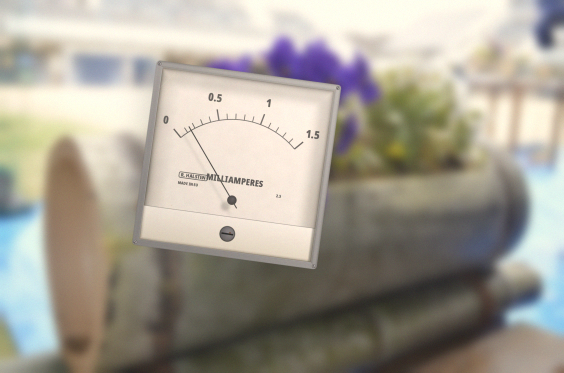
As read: value=0.15 unit=mA
